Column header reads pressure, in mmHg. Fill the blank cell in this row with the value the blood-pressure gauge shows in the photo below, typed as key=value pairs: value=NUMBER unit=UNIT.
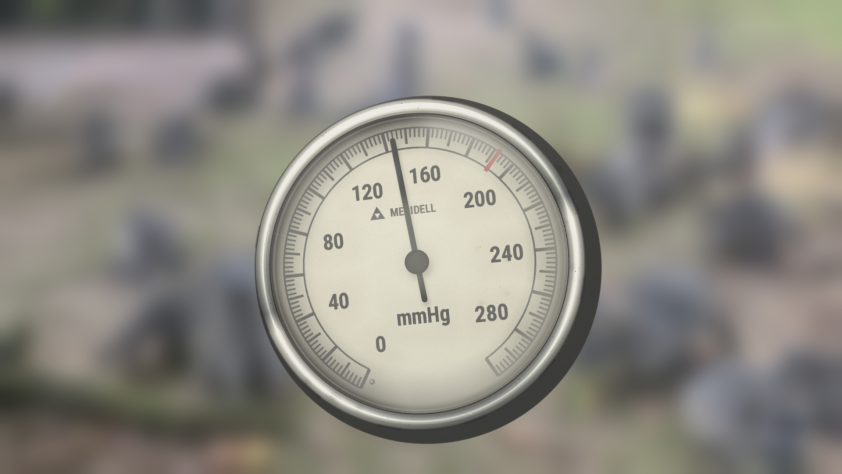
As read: value=144 unit=mmHg
